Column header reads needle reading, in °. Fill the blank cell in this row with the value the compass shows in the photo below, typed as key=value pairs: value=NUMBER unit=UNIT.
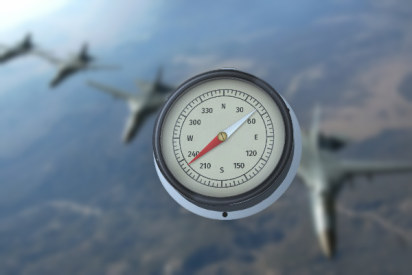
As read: value=230 unit=°
